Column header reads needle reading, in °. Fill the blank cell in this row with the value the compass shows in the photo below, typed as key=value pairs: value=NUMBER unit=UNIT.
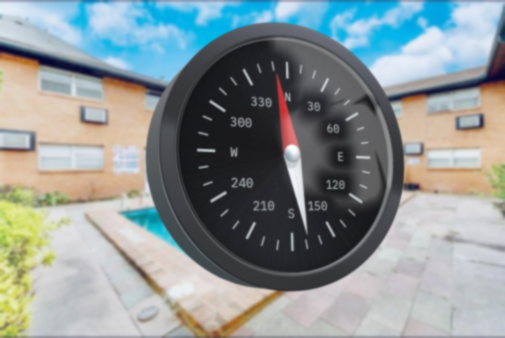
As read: value=350 unit=°
